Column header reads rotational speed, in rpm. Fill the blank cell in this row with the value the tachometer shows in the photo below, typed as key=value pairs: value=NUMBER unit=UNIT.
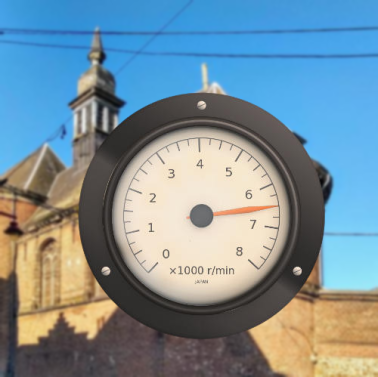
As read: value=6500 unit=rpm
